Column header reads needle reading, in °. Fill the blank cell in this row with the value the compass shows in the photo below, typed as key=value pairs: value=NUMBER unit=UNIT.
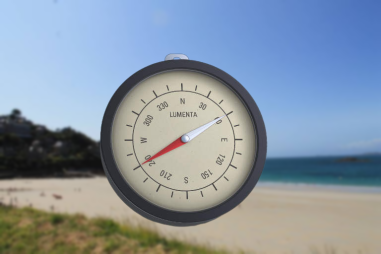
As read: value=240 unit=°
